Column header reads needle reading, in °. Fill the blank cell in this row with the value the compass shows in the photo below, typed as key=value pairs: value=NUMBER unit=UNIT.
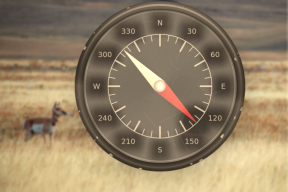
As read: value=135 unit=°
